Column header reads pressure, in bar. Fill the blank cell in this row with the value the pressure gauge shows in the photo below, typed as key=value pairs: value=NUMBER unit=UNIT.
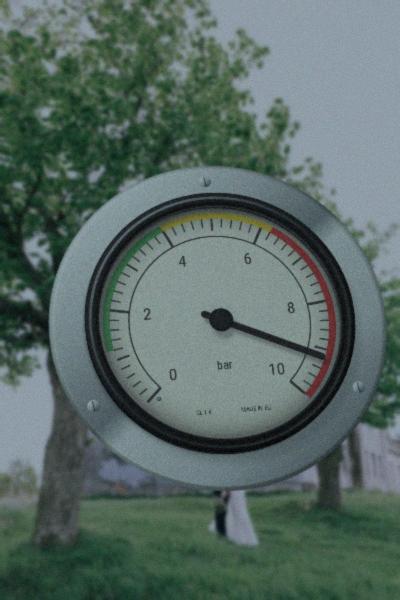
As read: value=9.2 unit=bar
